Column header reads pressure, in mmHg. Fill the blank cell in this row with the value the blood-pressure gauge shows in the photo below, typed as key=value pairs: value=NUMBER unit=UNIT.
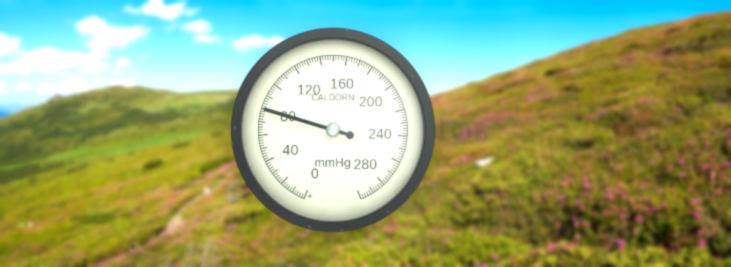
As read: value=80 unit=mmHg
